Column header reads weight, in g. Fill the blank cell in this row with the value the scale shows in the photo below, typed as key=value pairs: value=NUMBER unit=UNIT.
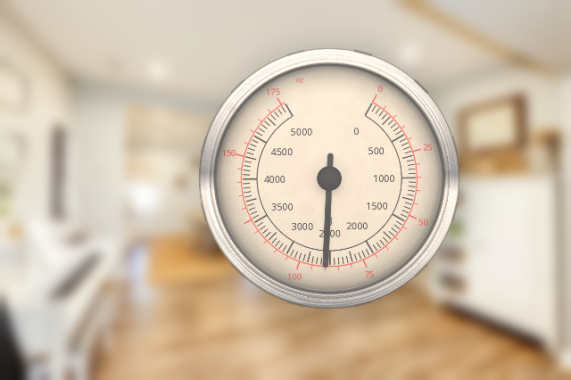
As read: value=2550 unit=g
